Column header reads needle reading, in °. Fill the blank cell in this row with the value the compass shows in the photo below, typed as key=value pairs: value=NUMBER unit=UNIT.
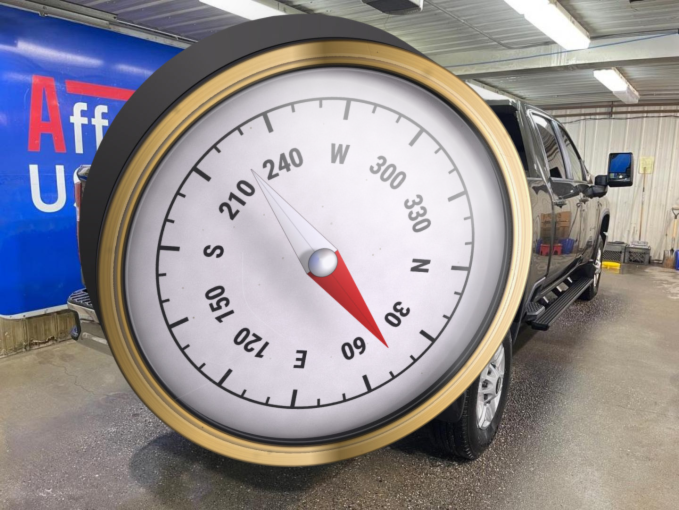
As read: value=45 unit=°
